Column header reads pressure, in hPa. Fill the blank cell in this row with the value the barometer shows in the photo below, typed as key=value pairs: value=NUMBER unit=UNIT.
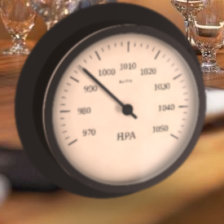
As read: value=994 unit=hPa
